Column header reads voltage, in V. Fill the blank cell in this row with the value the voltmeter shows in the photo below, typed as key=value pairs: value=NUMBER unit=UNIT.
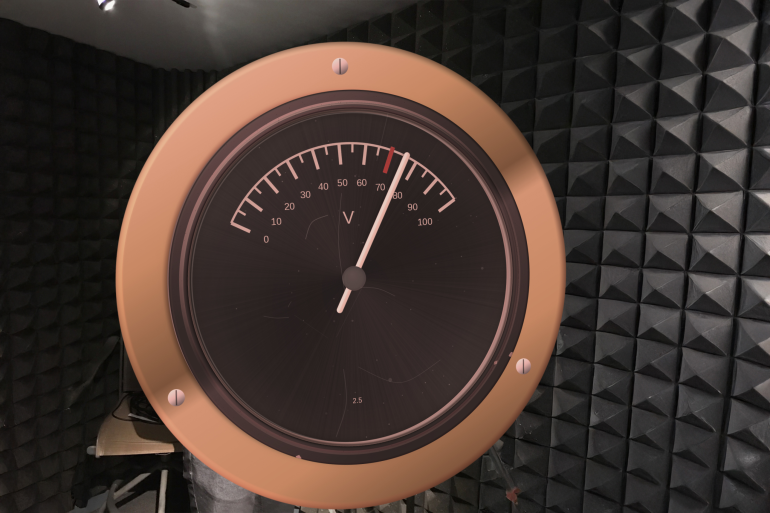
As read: value=75 unit=V
